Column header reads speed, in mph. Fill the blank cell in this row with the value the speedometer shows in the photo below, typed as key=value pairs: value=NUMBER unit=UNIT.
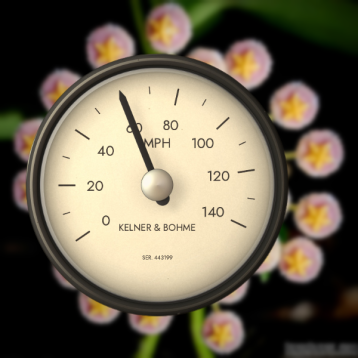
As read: value=60 unit=mph
